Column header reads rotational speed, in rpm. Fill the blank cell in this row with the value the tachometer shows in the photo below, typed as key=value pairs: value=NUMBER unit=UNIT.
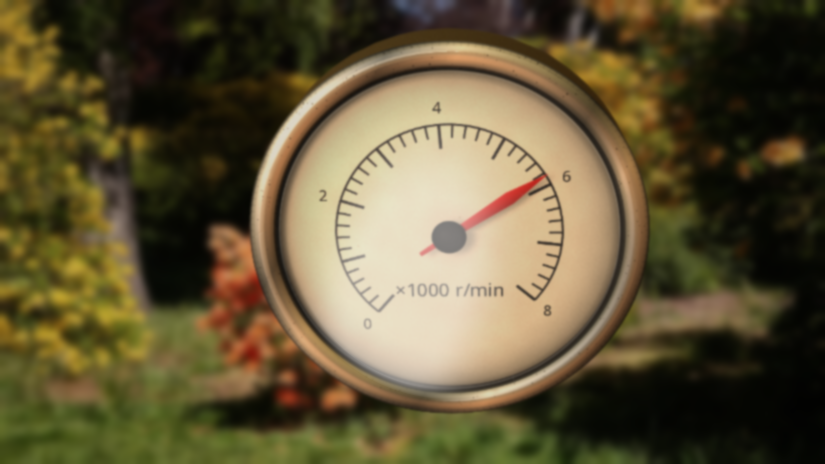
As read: value=5800 unit=rpm
